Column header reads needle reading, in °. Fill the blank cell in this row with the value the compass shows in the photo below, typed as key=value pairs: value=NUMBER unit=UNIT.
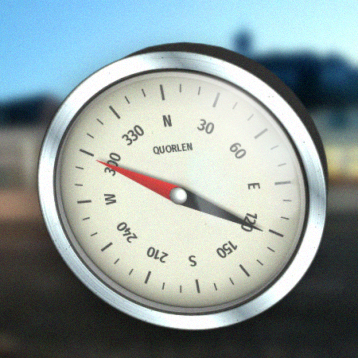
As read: value=300 unit=°
